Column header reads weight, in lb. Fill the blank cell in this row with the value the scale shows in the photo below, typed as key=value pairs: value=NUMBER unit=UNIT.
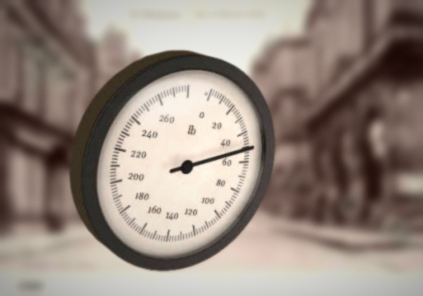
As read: value=50 unit=lb
